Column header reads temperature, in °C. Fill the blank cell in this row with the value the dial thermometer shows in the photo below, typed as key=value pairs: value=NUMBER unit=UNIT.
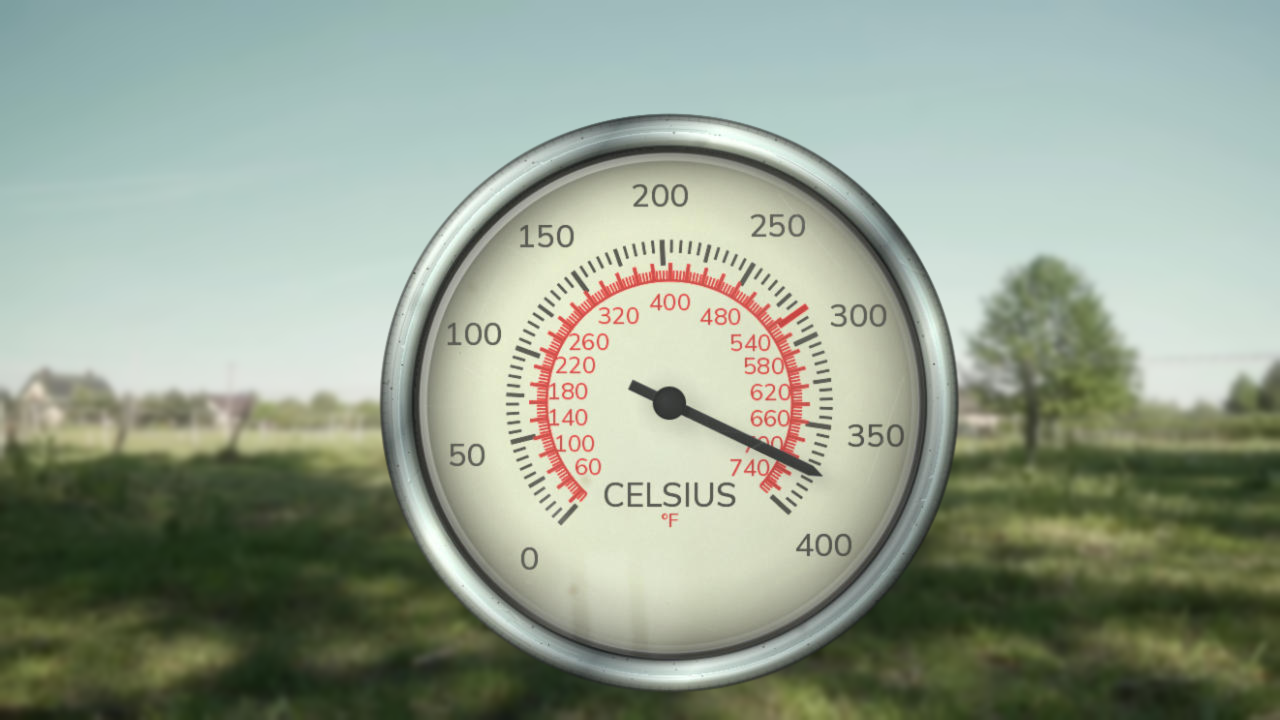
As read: value=375 unit=°C
